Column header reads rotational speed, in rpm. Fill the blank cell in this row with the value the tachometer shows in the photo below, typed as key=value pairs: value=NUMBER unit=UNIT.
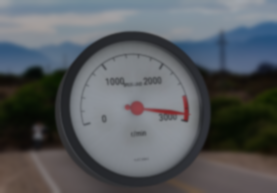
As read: value=2900 unit=rpm
